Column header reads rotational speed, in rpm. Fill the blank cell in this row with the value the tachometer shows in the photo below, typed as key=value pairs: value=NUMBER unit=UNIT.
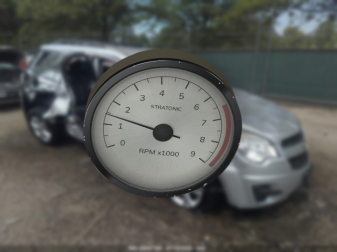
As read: value=1500 unit=rpm
